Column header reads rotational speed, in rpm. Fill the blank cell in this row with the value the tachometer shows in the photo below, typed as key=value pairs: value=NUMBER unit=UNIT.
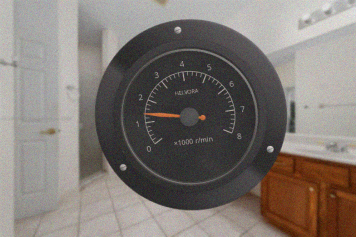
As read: value=1400 unit=rpm
